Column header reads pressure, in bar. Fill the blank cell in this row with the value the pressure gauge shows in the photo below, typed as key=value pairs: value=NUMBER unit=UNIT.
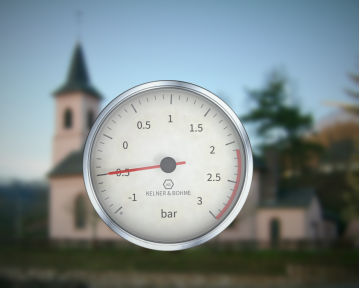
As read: value=-0.5 unit=bar
